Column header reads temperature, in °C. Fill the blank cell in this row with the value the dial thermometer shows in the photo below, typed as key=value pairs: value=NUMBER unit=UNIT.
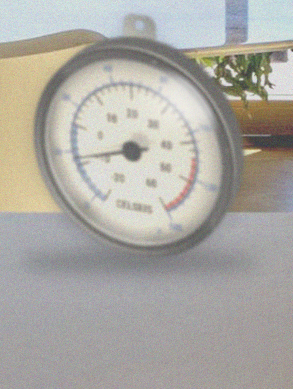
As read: value=-8 unit=°C
